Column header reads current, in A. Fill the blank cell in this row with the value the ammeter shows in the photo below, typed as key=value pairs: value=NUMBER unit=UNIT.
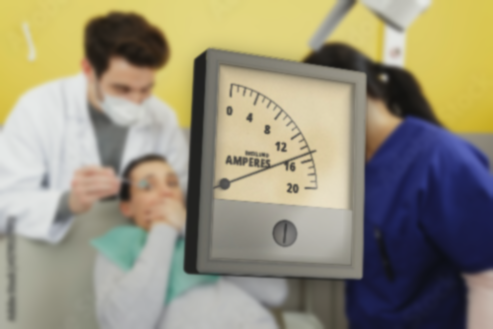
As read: value=15 unit=A
